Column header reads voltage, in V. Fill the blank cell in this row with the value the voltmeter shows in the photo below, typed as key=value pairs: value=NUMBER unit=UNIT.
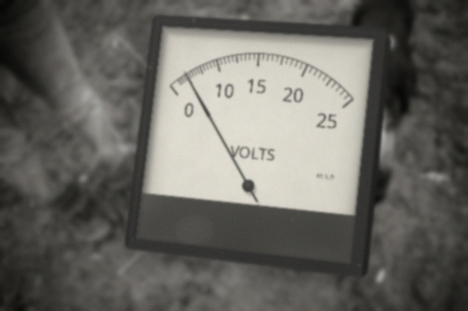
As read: value=5 unit=V
